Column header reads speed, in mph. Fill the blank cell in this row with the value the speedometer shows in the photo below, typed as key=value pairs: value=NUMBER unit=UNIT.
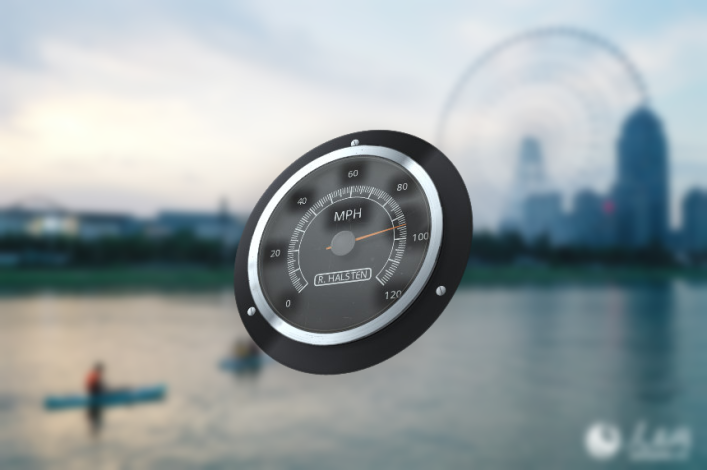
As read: value=95 unit=mph
